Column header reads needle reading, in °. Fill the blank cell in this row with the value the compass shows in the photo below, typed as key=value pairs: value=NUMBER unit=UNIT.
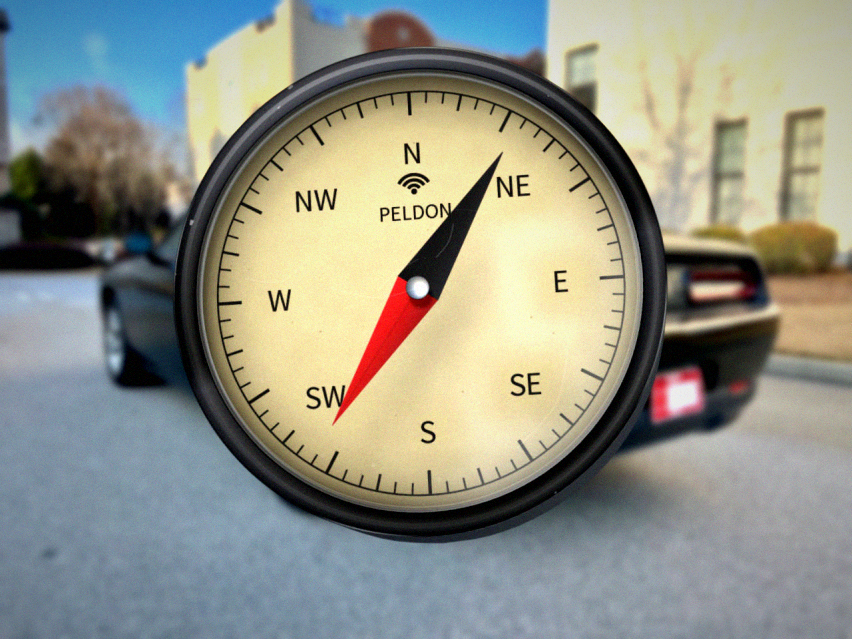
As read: value=215 unit=°
